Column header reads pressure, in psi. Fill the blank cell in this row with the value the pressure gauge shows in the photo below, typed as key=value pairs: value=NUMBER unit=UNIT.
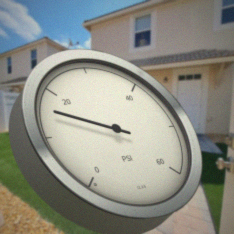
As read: value=15 unit=psi
